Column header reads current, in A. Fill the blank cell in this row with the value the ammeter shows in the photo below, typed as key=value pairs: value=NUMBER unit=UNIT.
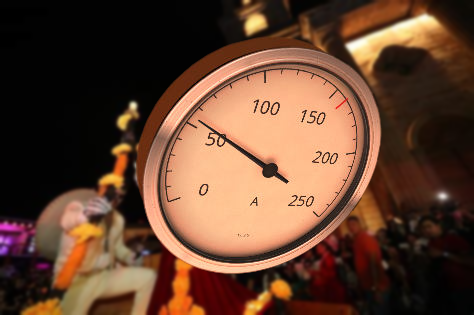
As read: value=55 unit=A
